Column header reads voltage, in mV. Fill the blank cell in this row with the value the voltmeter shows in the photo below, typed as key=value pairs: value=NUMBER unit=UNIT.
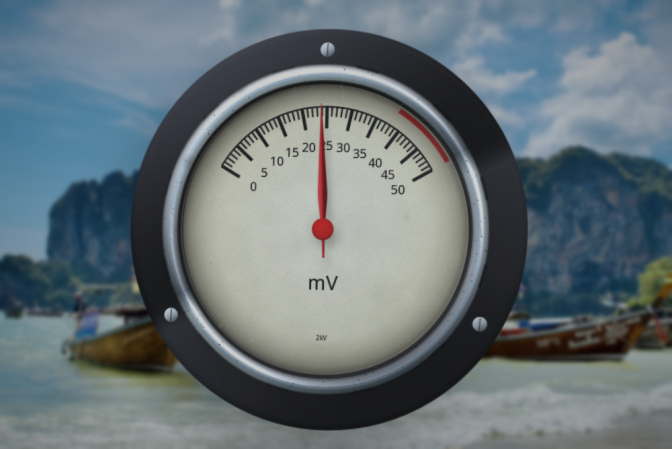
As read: value=24 unit=mV
